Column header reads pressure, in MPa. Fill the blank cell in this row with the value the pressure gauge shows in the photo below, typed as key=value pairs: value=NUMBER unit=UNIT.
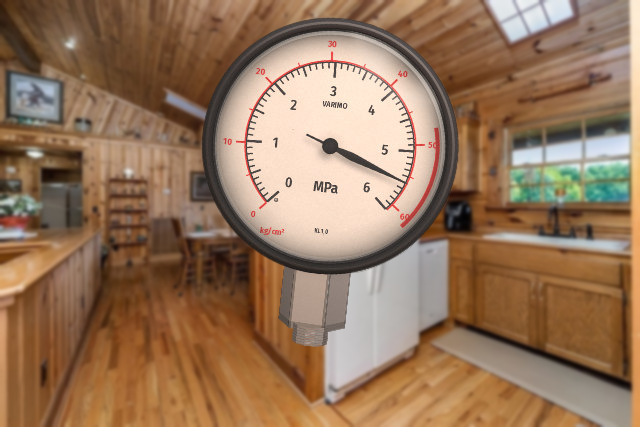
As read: value=5.5 unit=MPa
